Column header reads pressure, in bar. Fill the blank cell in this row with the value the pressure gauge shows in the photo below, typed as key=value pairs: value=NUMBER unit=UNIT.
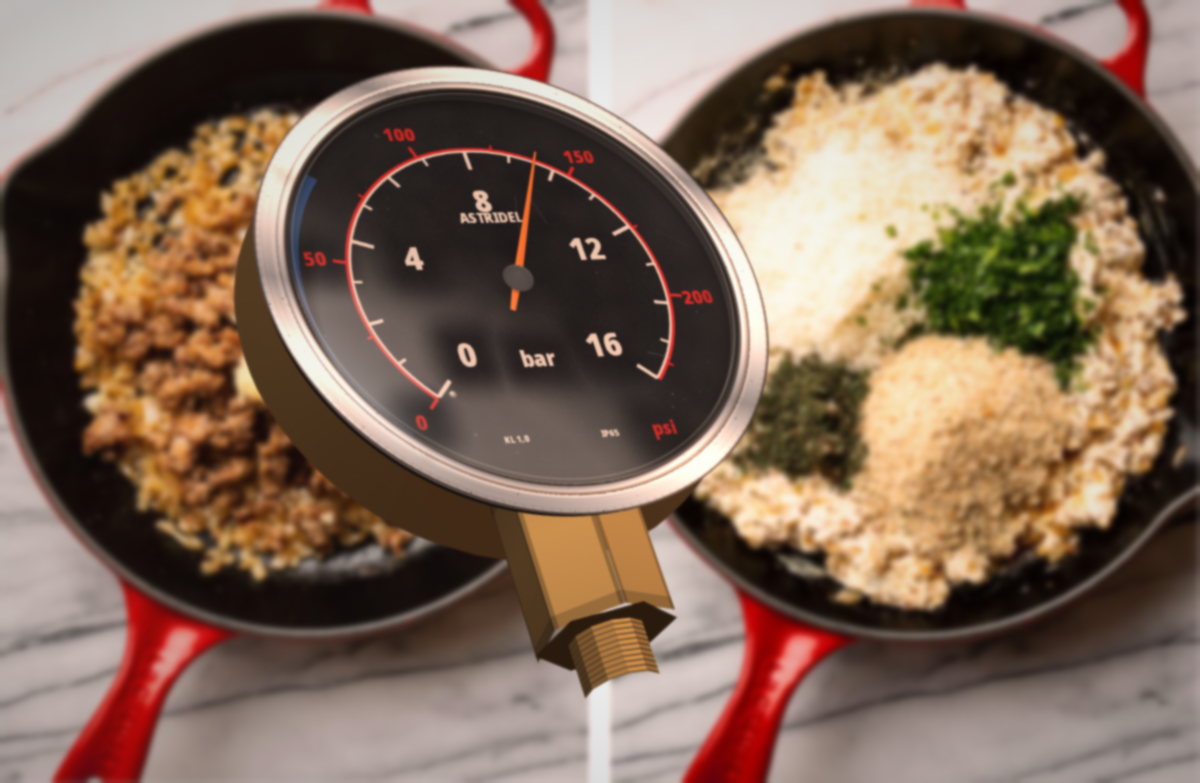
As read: value=9.5 unit=bar
